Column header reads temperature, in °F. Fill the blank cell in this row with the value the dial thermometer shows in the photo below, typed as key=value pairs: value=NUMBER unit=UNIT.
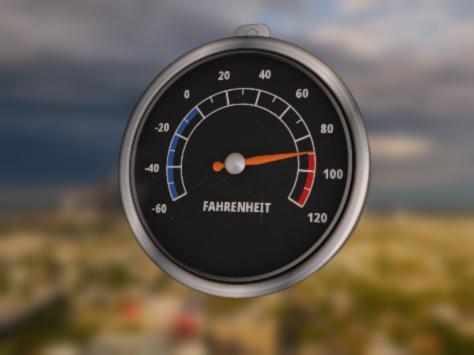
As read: value=90 unit=°F
